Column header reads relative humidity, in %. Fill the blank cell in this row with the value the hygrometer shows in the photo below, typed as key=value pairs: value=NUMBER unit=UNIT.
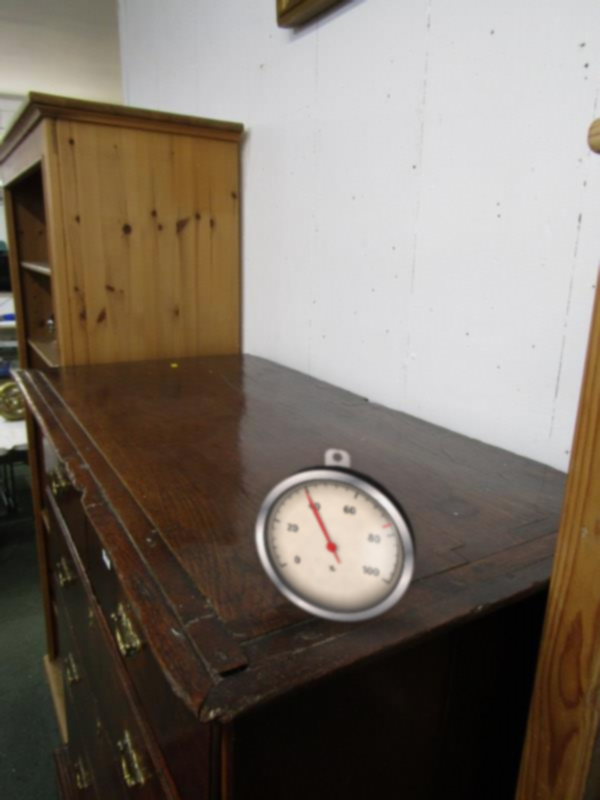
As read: value=40 unit=%
